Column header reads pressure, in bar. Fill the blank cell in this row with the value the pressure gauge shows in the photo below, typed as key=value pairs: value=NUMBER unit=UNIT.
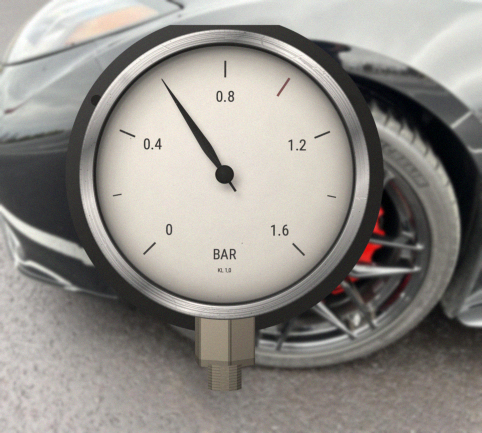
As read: value=0.6 unit=bar
